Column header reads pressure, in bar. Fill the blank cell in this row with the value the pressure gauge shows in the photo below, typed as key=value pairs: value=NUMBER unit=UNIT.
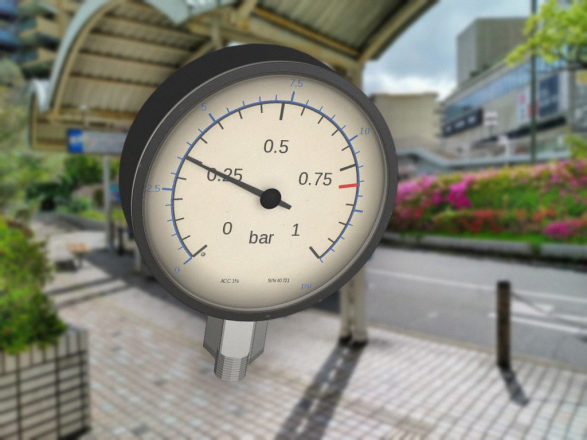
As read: value=0.25 unit=bar
